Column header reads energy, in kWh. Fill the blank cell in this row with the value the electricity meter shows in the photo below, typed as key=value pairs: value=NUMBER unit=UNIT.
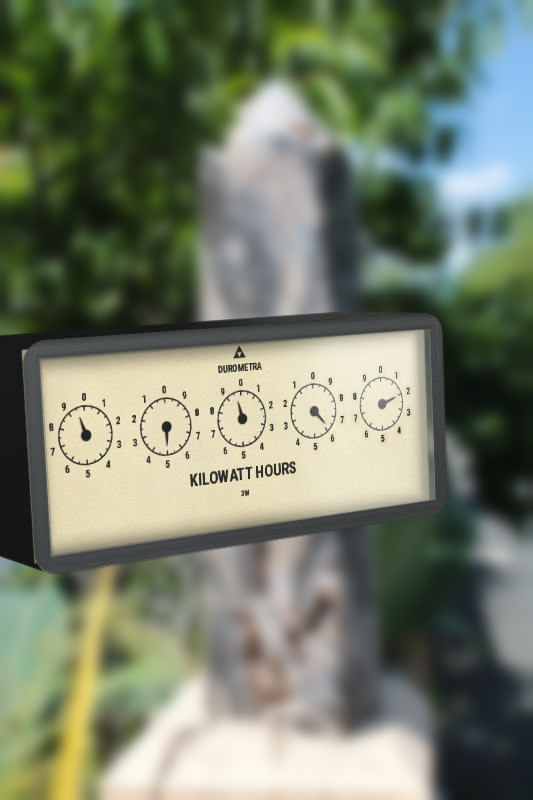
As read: value=94962 unit=kWh
